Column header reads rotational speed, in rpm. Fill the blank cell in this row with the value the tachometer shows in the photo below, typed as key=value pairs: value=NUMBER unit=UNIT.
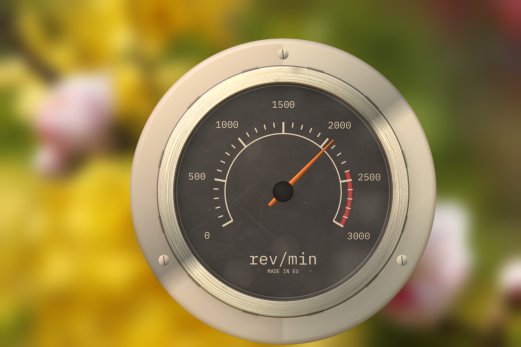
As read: value=2050 unit=rpm
